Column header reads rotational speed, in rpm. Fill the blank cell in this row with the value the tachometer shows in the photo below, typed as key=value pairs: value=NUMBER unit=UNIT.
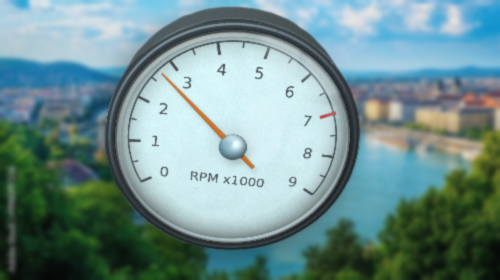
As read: value=2750 unit=rpm
